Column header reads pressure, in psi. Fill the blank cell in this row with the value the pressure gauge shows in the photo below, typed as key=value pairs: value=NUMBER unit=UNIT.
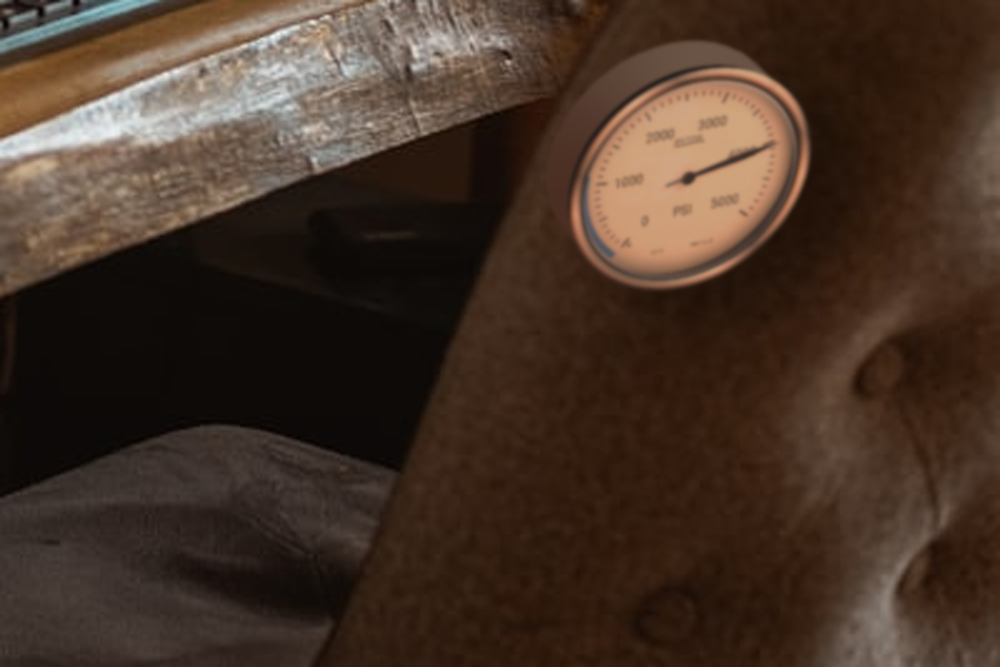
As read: value=4000 unit=psi
